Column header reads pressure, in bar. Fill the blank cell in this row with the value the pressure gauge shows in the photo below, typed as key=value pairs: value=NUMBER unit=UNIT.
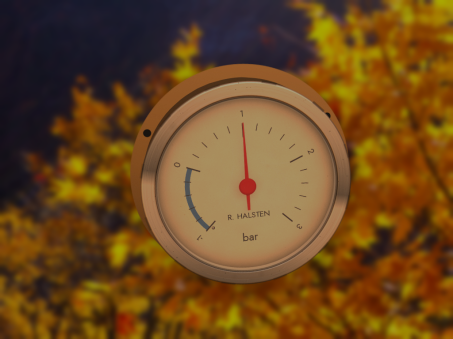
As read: value=1 unit=bar
